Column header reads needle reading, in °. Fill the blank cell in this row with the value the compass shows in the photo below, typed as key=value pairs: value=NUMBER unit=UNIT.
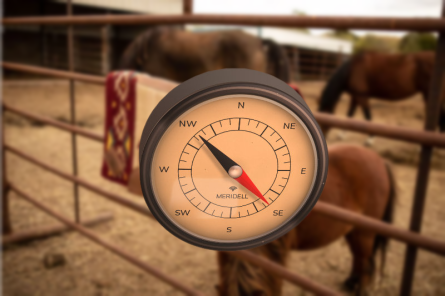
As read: value=135 unit=°
